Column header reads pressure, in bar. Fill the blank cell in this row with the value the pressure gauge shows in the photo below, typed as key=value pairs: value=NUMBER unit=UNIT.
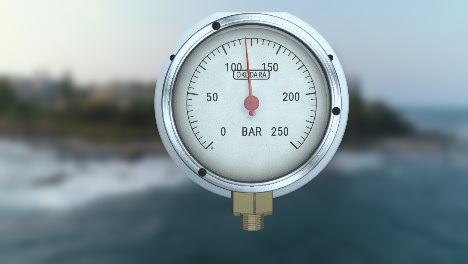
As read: value=120 unit=bar
